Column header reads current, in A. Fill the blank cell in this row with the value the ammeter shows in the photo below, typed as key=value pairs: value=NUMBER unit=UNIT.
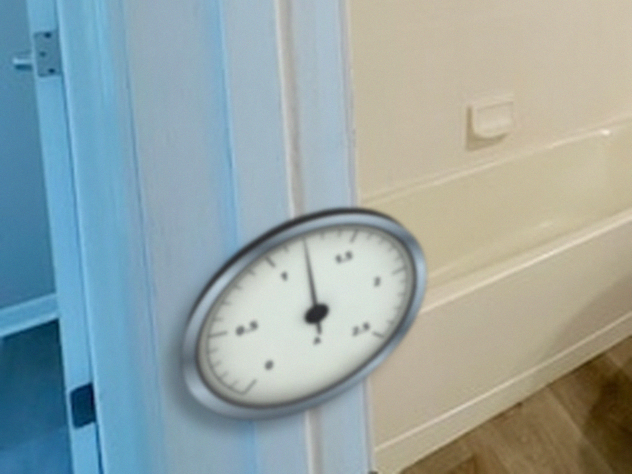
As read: value=1.2 unit=A
